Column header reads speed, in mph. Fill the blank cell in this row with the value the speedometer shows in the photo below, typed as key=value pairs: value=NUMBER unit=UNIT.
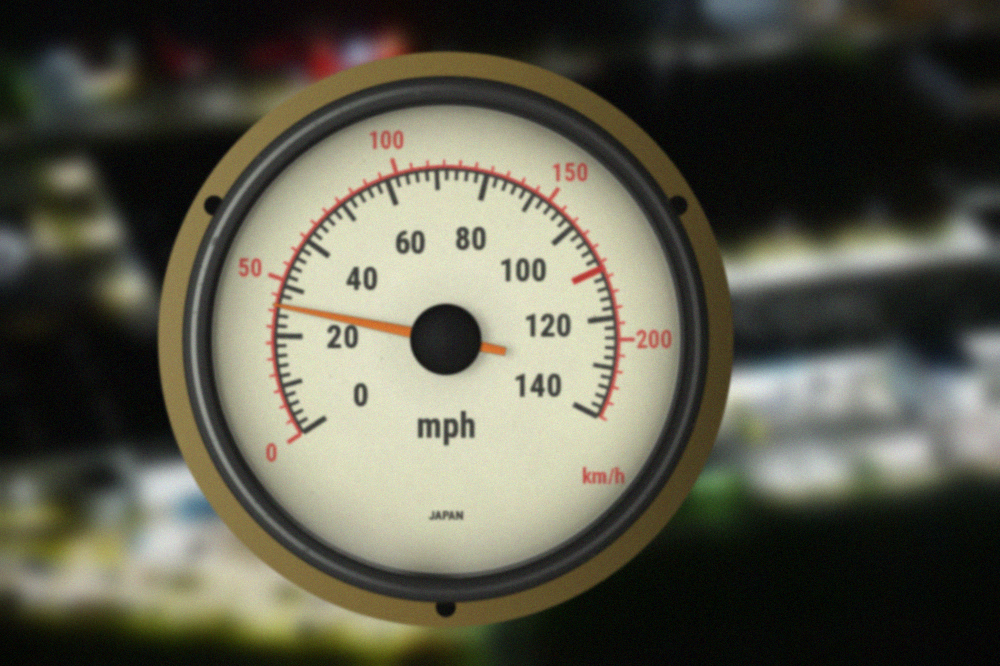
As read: value=26 unit=mph
